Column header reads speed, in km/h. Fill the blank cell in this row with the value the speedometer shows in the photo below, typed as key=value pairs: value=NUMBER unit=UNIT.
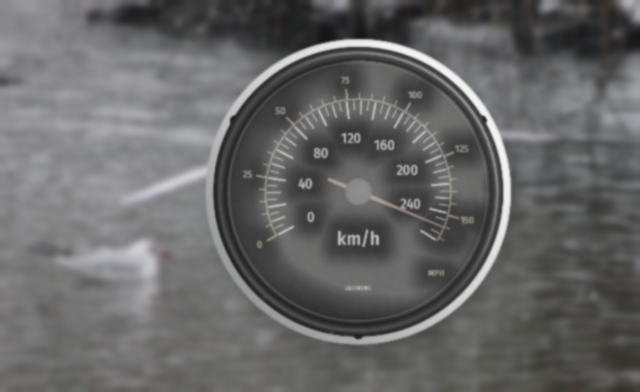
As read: value=250 unit=km/h
